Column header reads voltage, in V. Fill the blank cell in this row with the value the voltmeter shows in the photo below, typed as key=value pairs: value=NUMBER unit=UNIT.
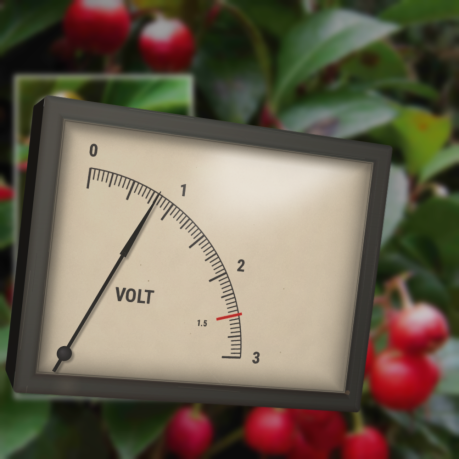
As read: value=0.8 unit=V
